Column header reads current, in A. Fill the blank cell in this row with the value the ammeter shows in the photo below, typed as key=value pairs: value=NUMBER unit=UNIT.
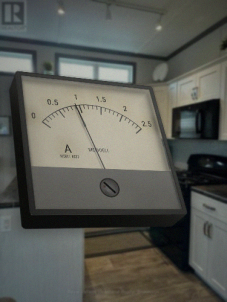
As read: value=0.9 unit=A
